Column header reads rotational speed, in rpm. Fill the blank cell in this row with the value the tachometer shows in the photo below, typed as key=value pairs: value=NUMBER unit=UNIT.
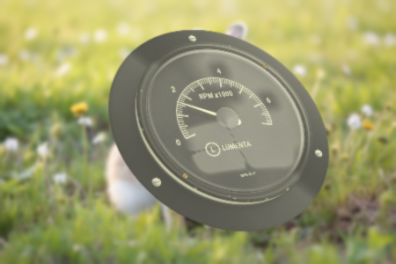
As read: value=1500 unit=rpm
